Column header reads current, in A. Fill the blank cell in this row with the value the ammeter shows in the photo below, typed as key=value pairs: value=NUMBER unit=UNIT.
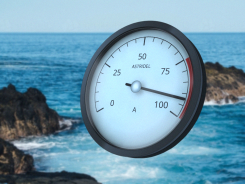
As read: value=92.5 unit=A
